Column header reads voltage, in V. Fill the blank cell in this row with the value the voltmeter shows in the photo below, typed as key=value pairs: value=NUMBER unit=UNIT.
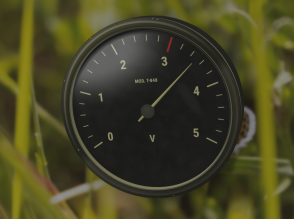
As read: value=3.5 unit=V
